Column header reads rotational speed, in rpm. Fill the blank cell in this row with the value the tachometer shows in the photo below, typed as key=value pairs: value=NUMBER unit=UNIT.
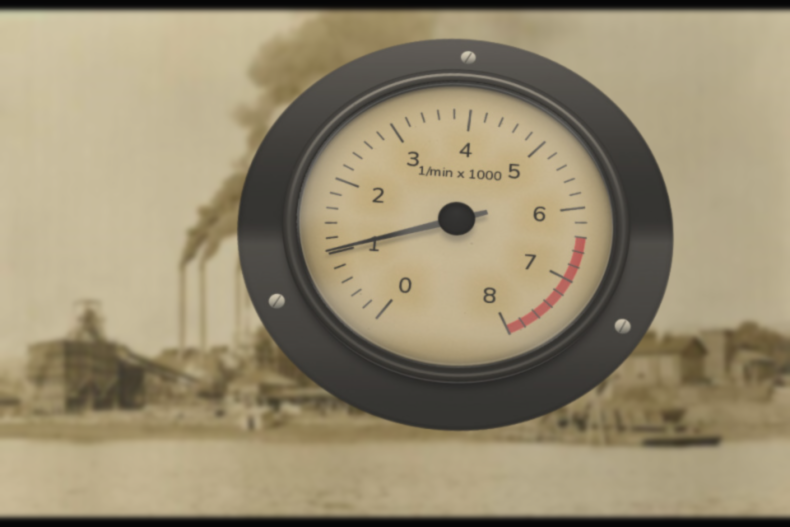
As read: value=1000 unit=rpm
